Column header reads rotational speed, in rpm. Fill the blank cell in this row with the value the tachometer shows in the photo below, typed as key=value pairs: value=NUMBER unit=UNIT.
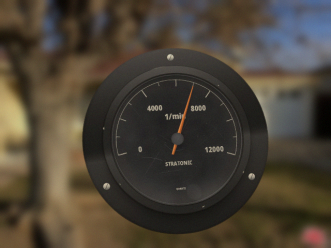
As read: value=7000 unit=rpm
